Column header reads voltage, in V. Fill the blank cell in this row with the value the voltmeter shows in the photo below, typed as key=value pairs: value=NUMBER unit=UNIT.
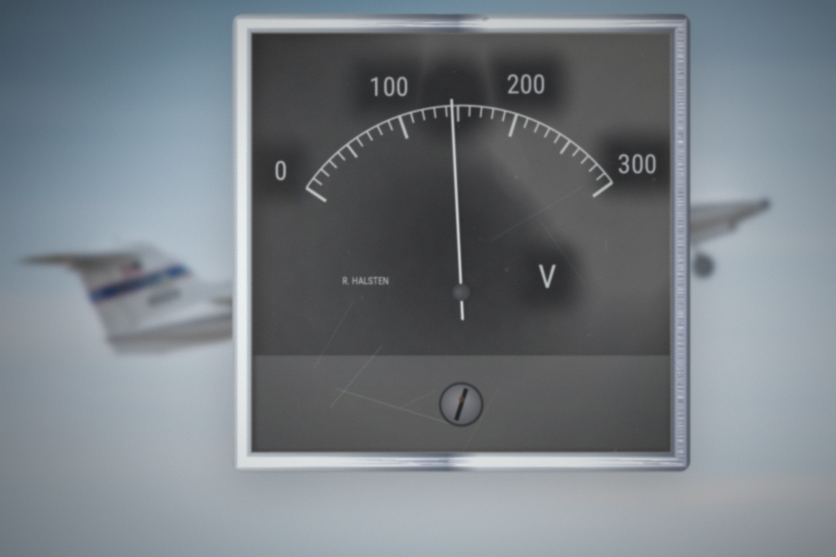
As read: value=145 unit=V
